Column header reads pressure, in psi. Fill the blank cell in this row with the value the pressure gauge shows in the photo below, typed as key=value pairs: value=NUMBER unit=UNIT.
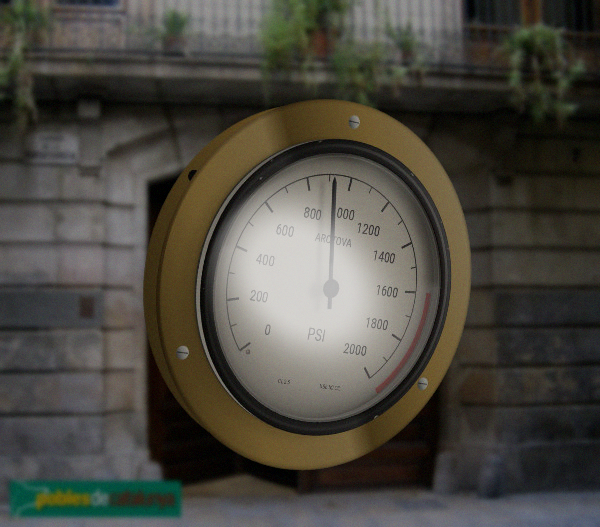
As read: value=900 unit=psi
